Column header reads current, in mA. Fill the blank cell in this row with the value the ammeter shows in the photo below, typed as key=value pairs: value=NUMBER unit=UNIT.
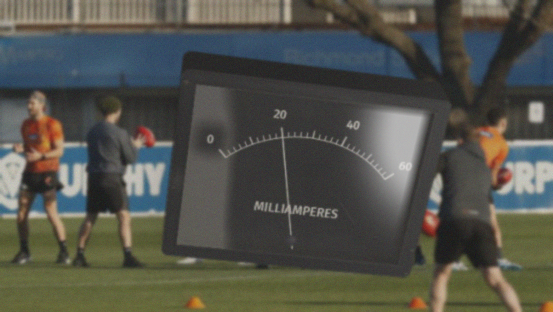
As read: value=20 unit=mA
